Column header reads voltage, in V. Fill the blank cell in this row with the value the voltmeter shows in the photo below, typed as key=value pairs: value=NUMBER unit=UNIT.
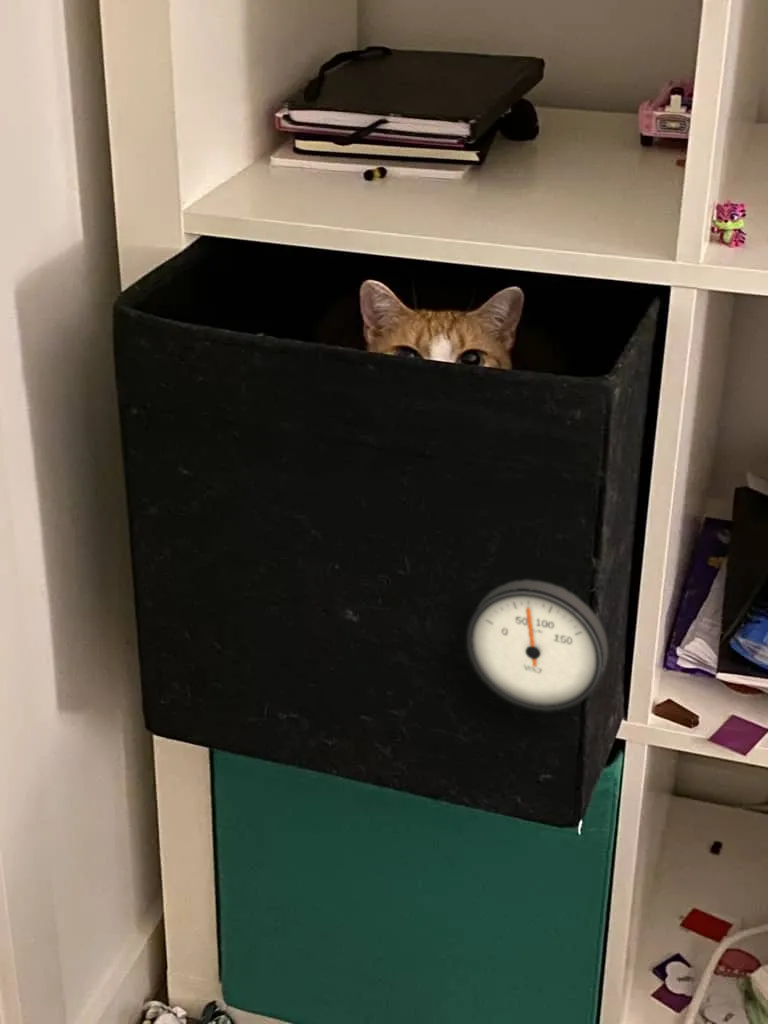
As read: value=70 unit=V
